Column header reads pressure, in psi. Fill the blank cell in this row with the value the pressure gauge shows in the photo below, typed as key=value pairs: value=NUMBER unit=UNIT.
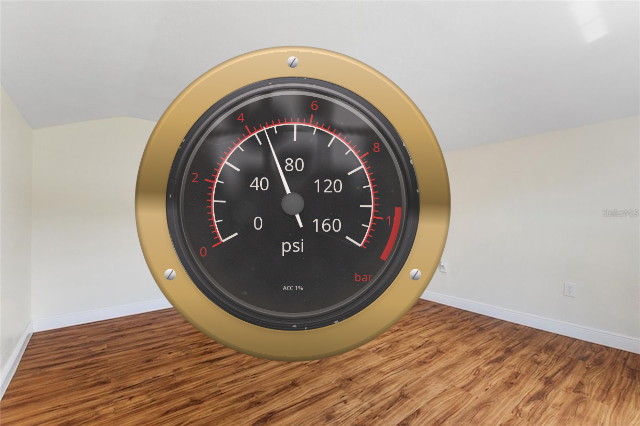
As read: value=65 unit=psi
